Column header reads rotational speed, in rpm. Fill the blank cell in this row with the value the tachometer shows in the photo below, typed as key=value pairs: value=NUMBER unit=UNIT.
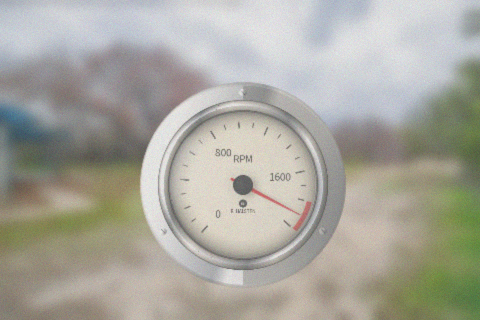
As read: value=1900 unit=rpm
